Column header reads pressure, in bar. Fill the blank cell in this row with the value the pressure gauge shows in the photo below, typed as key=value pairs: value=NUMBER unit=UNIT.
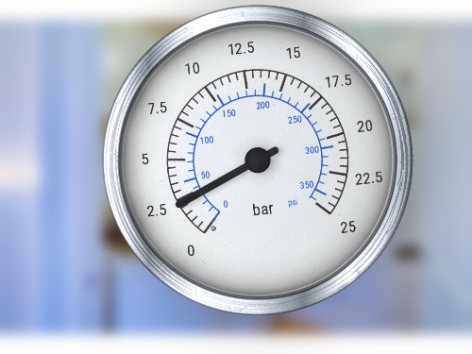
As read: value=2.25 unit=bar
